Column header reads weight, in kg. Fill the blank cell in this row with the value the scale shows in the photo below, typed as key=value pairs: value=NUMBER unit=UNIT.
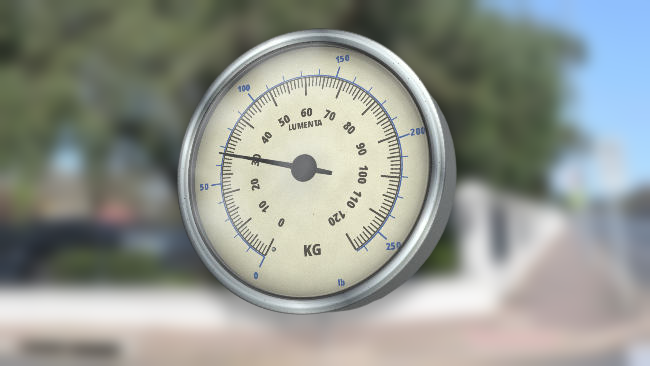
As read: value=30 unit=kg
